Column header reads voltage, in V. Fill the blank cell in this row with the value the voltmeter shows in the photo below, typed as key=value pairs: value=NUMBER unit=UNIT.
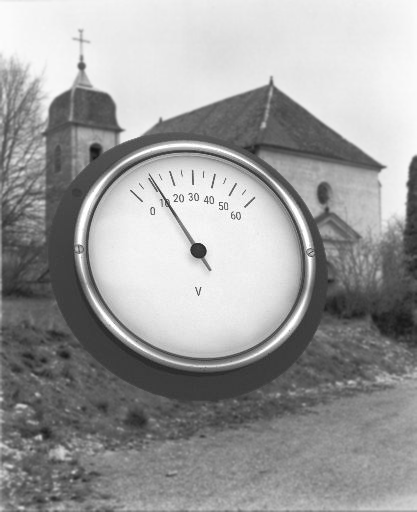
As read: value=10 unit=V
